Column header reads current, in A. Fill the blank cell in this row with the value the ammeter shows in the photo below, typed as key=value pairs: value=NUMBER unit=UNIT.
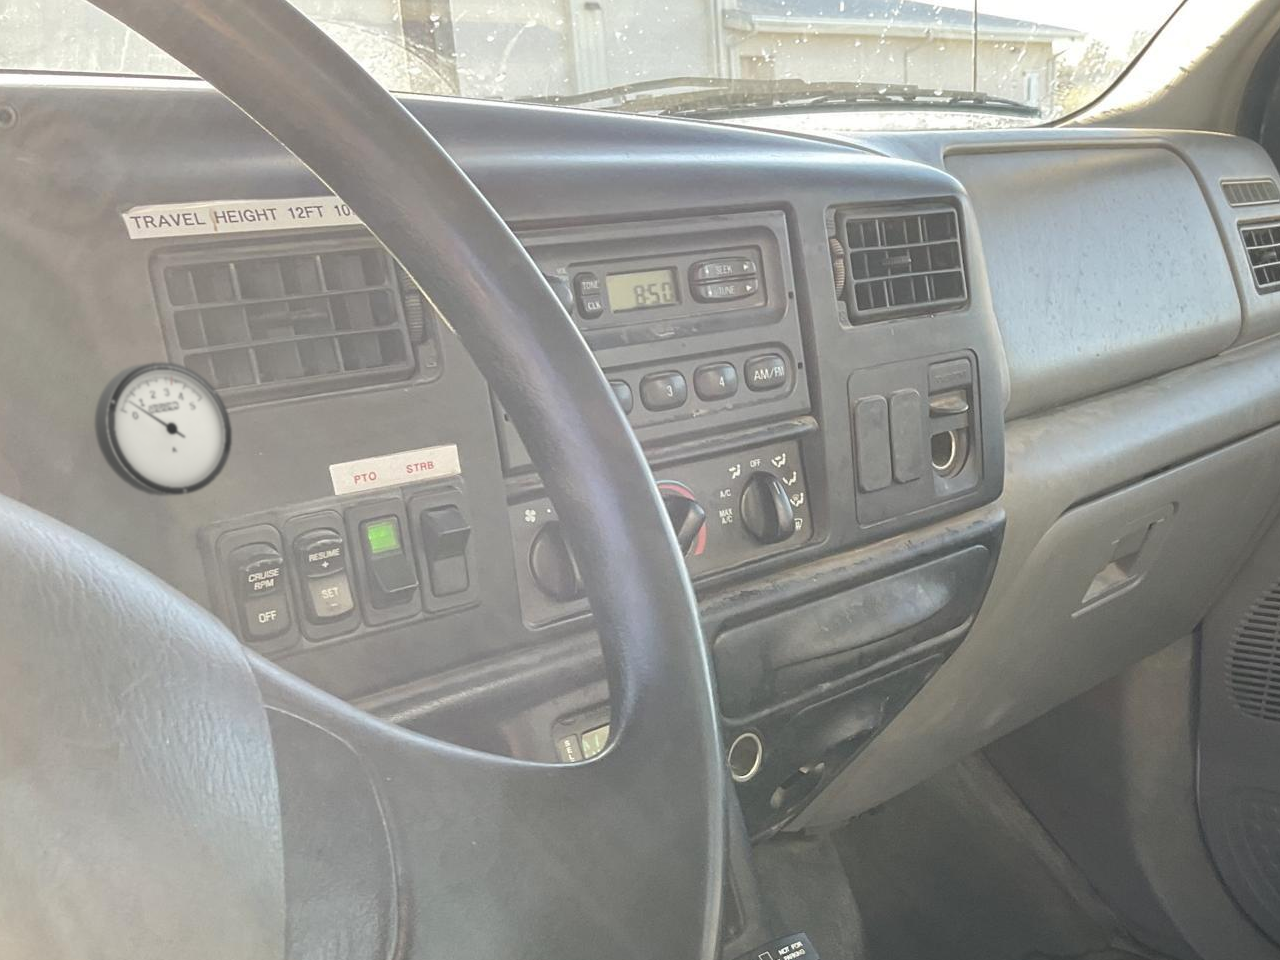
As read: value=0.5 unit=A
